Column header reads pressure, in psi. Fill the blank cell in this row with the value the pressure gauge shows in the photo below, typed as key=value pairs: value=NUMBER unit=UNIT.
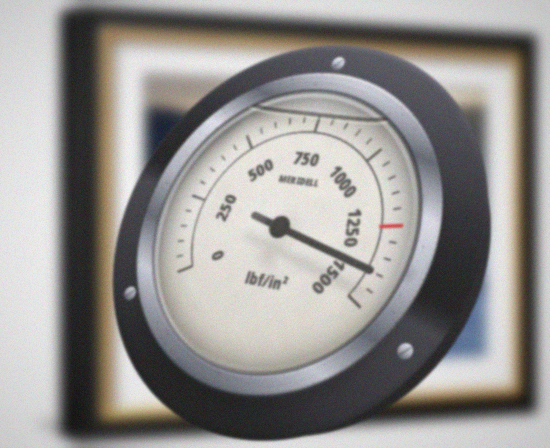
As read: value=1400 unit=psi
